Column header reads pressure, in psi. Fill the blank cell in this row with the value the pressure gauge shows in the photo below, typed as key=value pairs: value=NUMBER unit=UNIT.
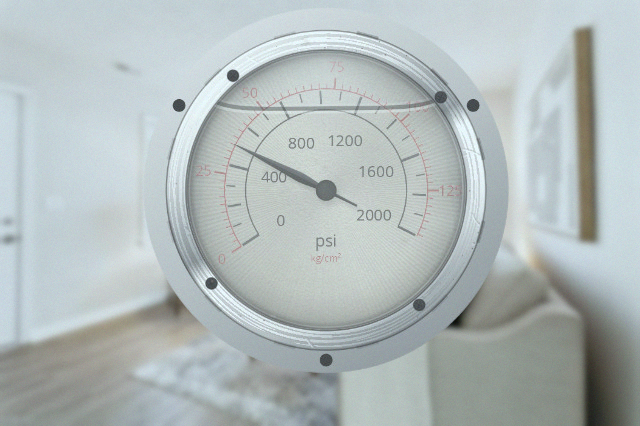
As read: value=500 unit=psi
